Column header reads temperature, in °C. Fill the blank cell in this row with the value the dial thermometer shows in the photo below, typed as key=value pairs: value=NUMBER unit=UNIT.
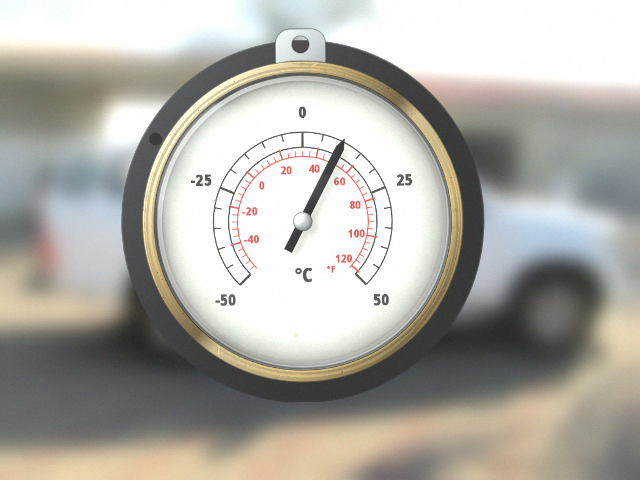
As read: value=10 unit=°C
